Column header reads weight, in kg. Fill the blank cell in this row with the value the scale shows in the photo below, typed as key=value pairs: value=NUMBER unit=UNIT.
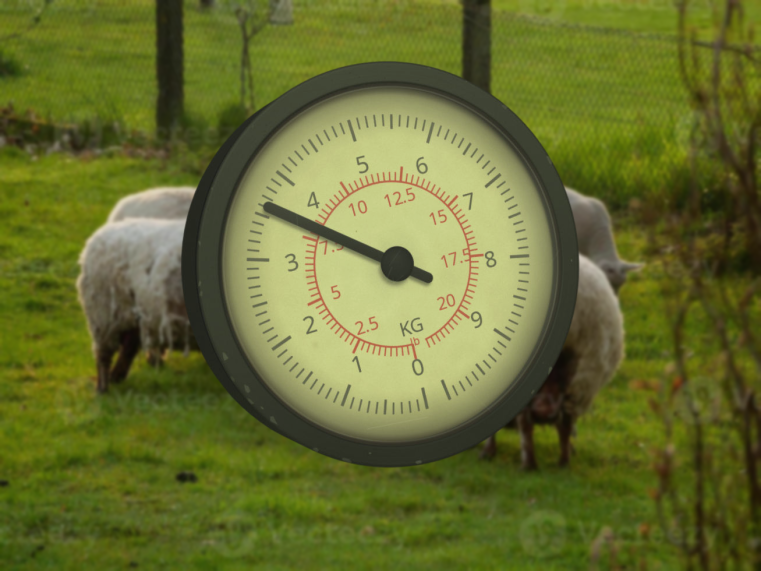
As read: value=3.6 unit=kg
